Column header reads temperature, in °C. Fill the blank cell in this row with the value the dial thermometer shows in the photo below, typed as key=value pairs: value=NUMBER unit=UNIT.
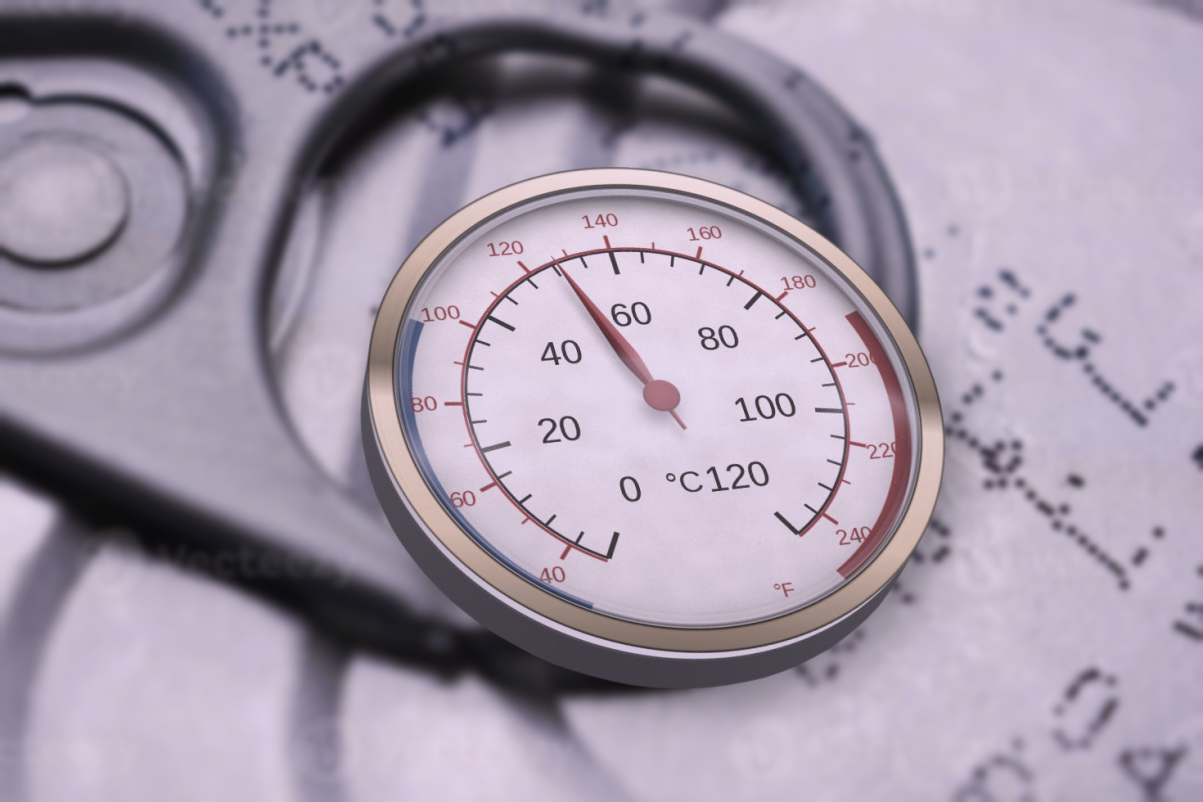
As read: value=52 unit=°C
